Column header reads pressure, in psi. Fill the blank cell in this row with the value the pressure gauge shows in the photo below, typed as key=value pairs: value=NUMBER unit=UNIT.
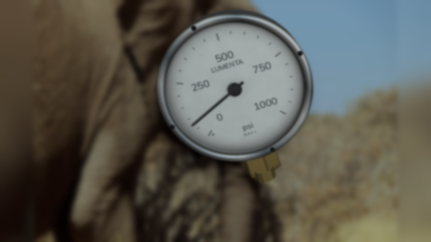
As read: value=75 unit=psi
